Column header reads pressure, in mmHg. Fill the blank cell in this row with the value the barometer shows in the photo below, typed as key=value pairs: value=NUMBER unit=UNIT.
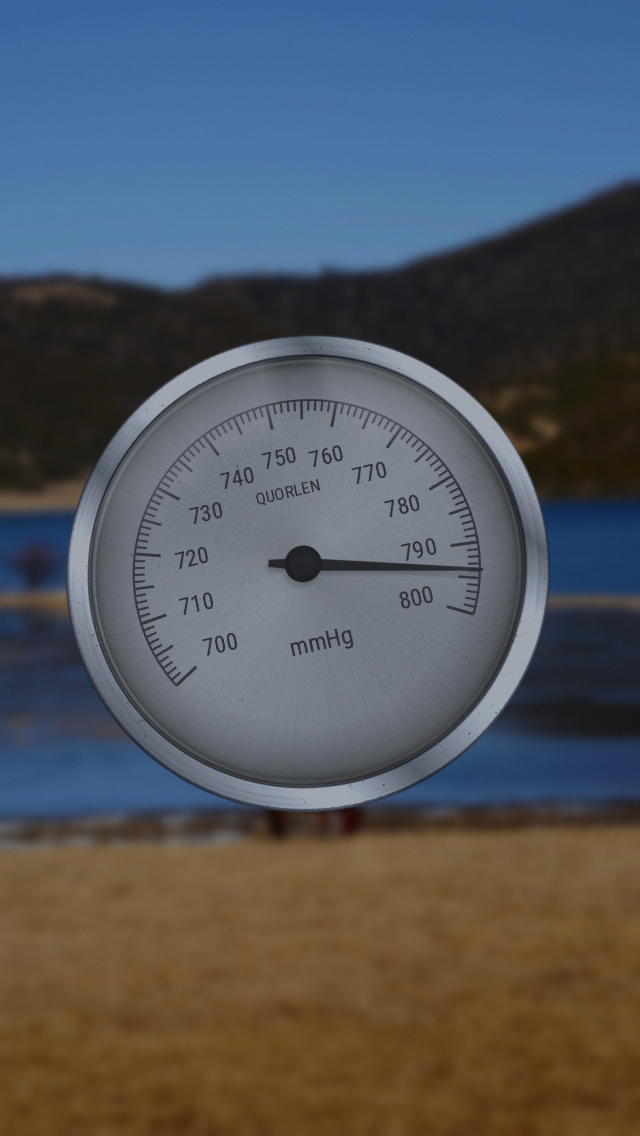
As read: value=794 unit=mmHg
